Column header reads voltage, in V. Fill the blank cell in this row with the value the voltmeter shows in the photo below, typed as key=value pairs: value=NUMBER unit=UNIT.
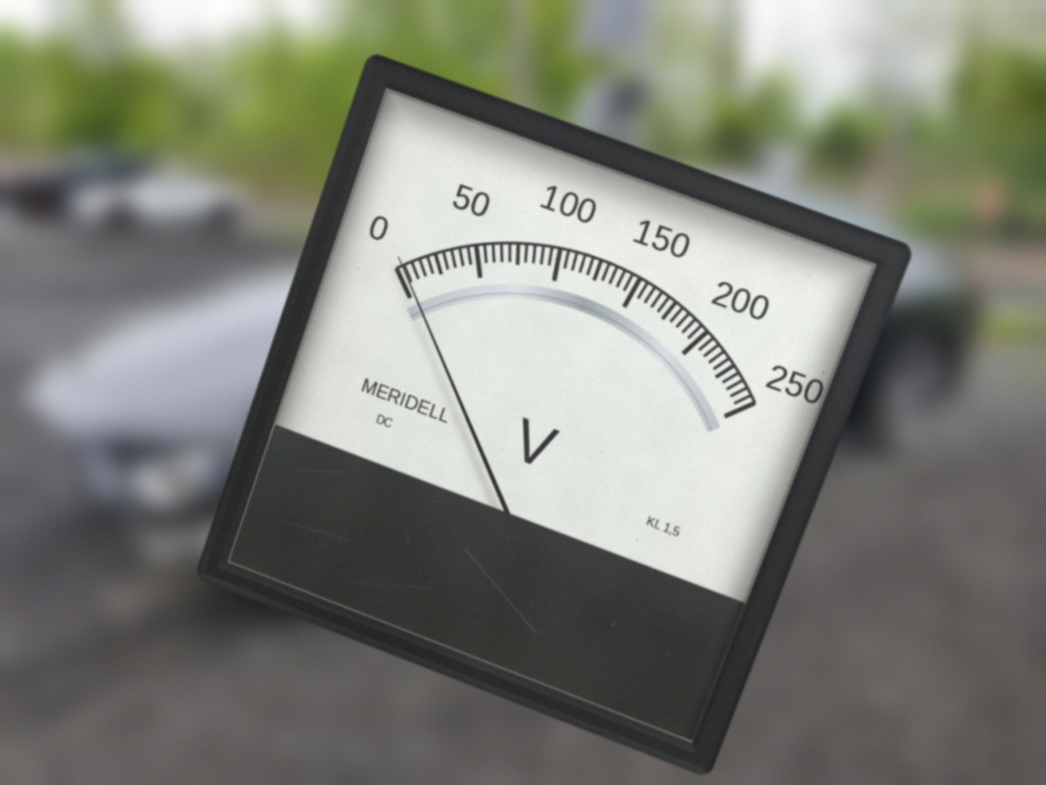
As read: value=5 unit=V
